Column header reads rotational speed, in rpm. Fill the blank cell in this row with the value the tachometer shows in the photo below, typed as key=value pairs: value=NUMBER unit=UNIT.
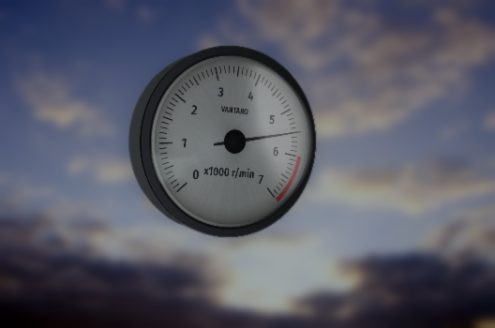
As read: value=5500 unit=rpm
